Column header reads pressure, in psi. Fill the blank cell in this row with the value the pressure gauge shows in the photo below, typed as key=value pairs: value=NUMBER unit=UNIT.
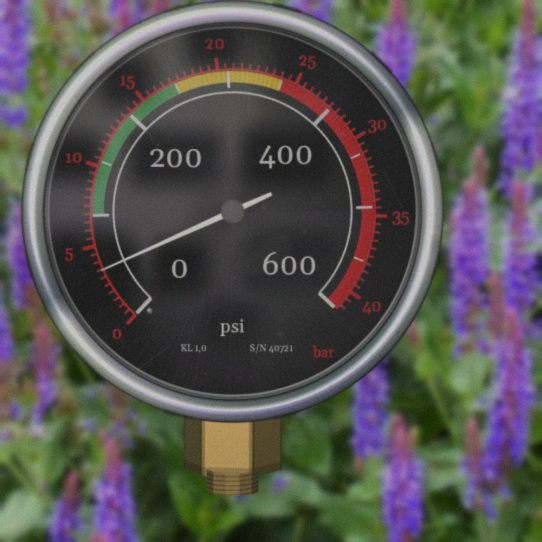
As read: value=50 unit=psi
